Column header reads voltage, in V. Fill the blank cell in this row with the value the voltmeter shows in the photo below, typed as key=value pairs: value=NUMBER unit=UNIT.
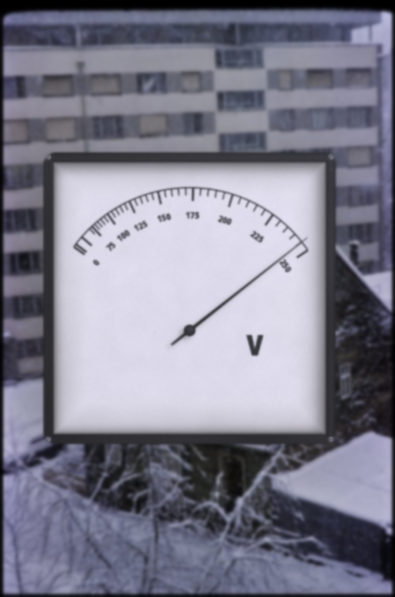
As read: value=245 unit=V
